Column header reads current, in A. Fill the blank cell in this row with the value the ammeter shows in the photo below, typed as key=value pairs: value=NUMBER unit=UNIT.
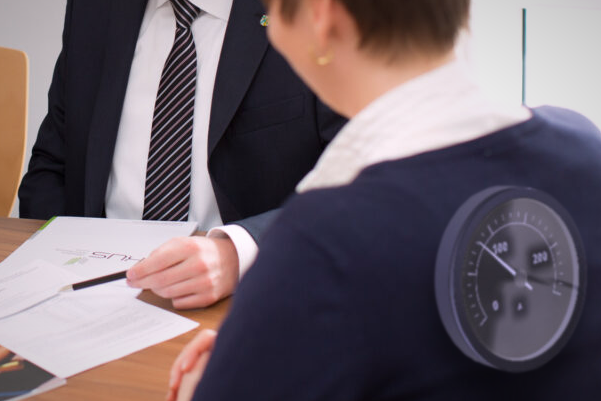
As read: value=80 unit=A
